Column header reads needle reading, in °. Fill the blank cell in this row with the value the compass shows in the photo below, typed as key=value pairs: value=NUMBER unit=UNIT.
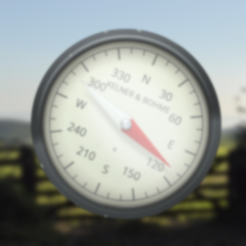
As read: value=110 unit=°
